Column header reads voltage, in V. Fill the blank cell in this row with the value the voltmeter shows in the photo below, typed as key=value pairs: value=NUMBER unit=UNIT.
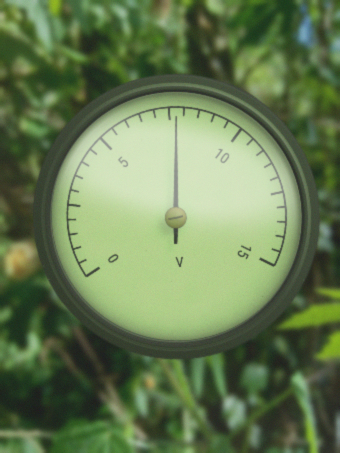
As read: value=7.75 unit=V
